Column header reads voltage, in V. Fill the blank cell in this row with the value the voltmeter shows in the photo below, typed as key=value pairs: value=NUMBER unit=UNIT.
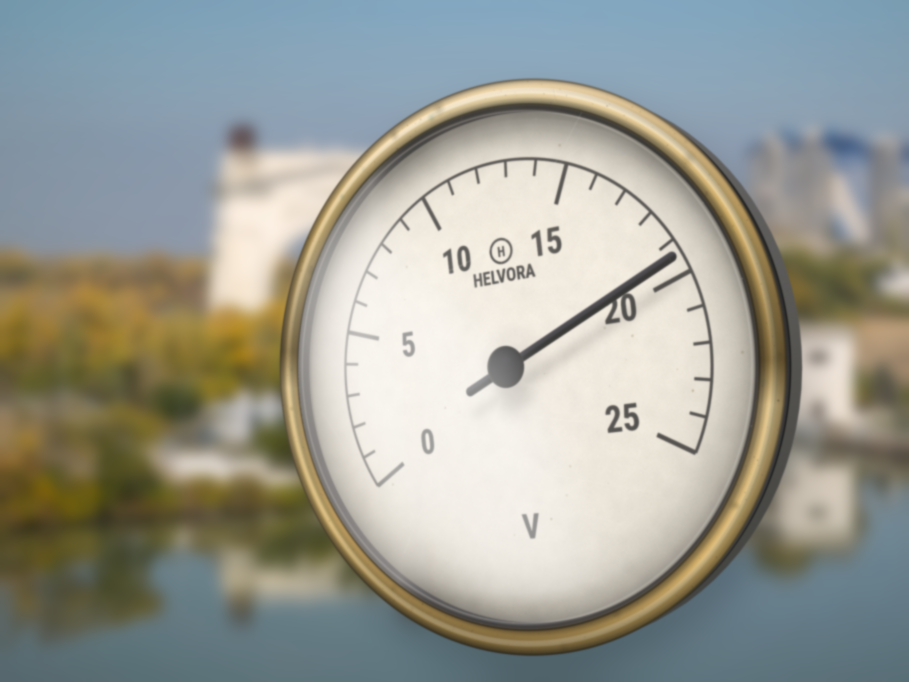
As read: value=19.5 unit=V
